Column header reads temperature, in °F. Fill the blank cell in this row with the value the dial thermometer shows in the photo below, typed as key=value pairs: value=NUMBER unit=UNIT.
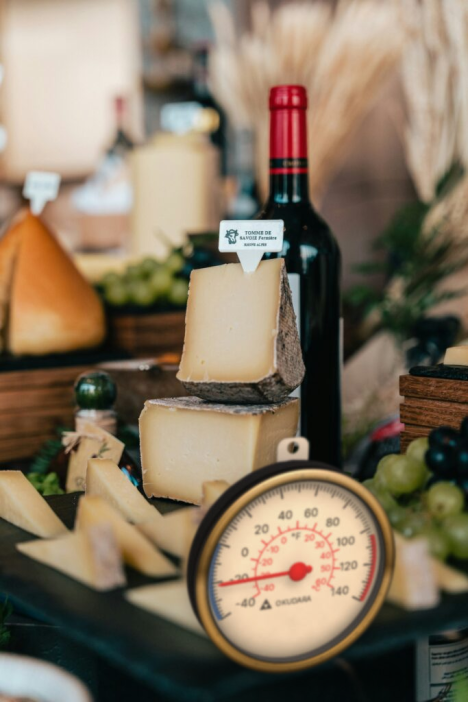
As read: value=-20 unit=°F
